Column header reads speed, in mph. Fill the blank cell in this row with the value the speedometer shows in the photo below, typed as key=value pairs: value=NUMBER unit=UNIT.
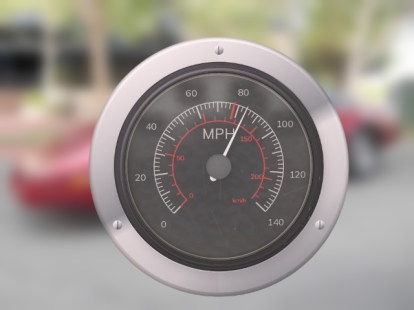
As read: value=84 unit=mph
